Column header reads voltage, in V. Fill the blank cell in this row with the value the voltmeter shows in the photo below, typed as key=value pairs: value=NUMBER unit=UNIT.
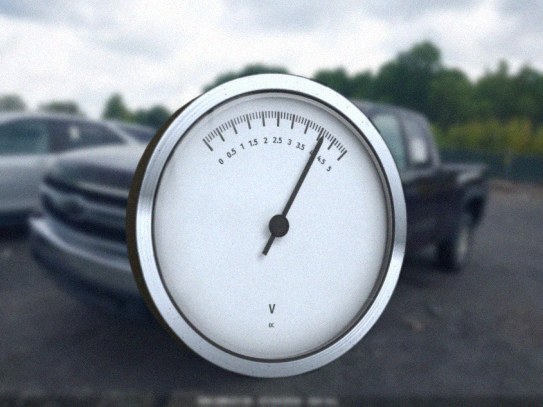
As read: value=4 unit=V
